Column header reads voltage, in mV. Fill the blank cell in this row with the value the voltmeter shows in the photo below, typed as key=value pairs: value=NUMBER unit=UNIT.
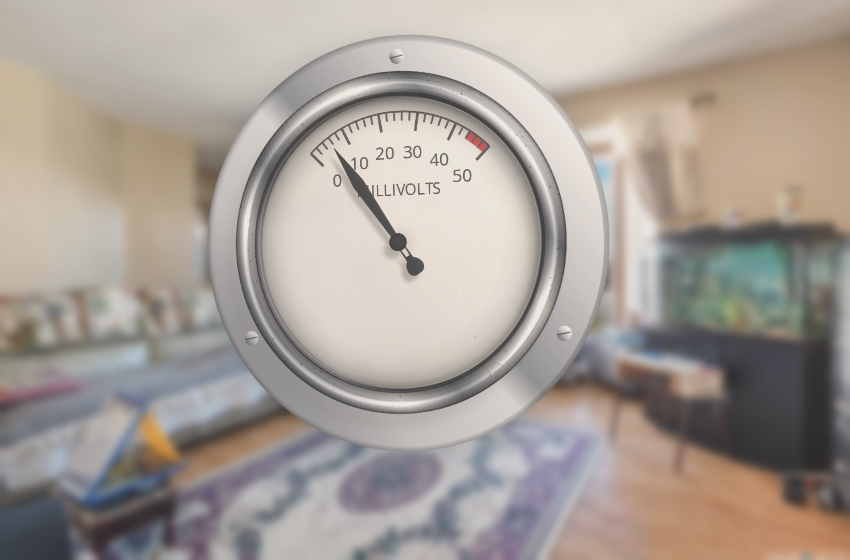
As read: value=6 unit=mV
